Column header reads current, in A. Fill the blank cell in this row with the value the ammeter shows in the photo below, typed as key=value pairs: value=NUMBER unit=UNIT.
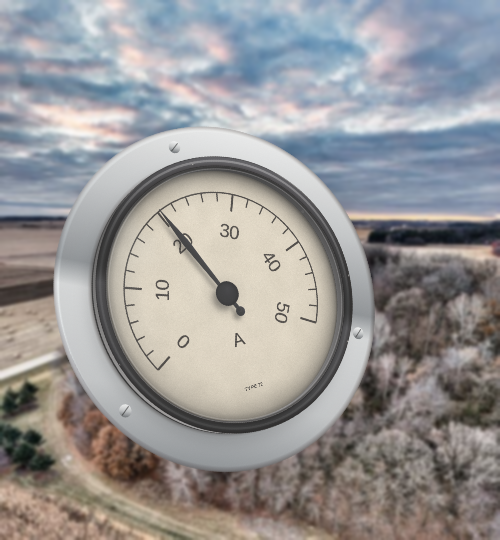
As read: value=20 unit=A
